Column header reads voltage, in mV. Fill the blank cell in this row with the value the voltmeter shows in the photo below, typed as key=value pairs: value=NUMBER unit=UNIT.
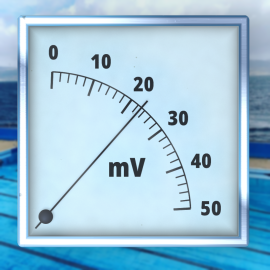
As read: value=23 unit=mV
